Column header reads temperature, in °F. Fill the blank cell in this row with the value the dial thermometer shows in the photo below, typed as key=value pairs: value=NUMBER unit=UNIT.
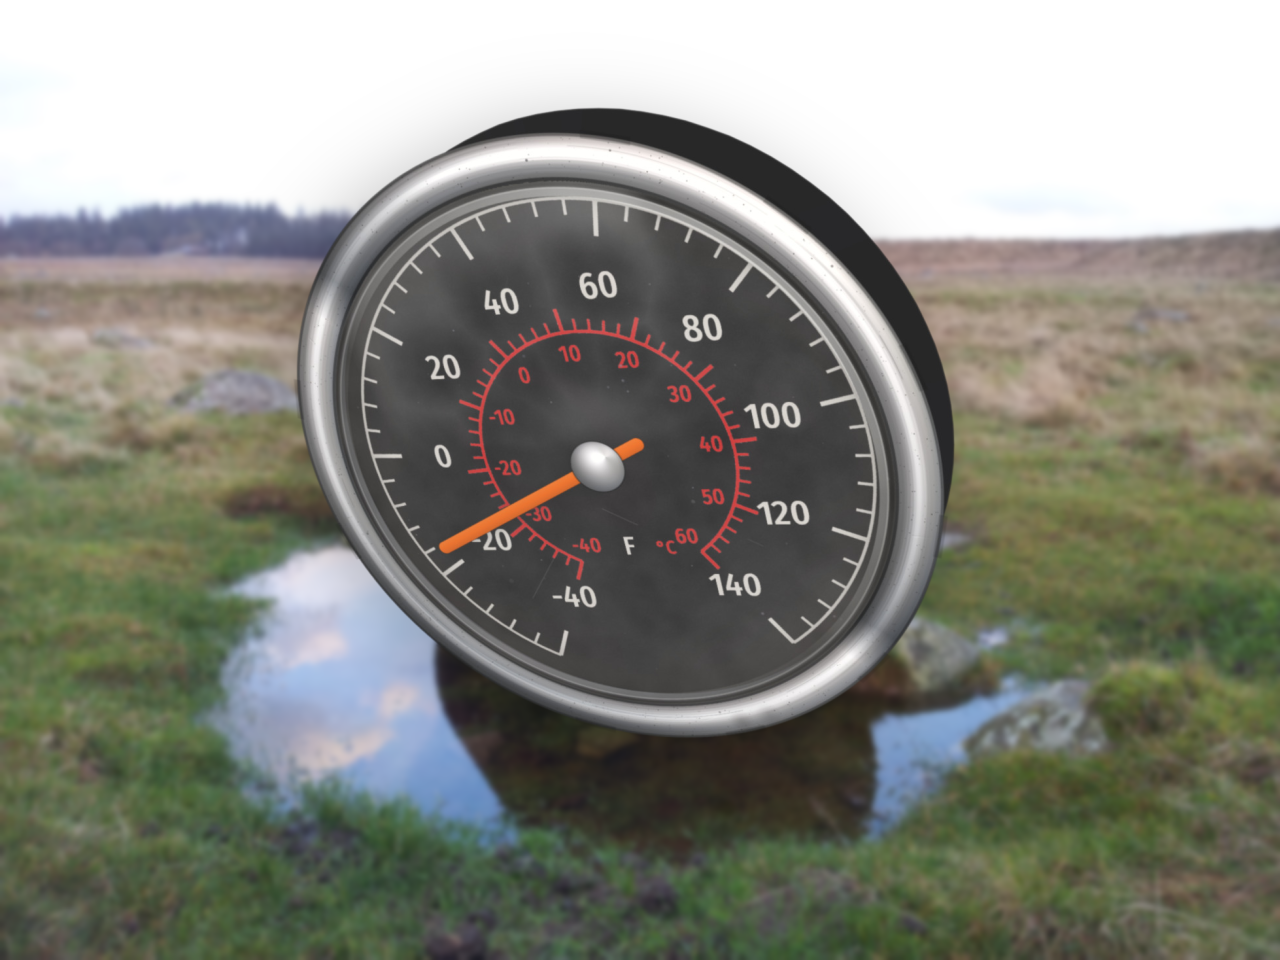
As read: value=-16 unit=°F
